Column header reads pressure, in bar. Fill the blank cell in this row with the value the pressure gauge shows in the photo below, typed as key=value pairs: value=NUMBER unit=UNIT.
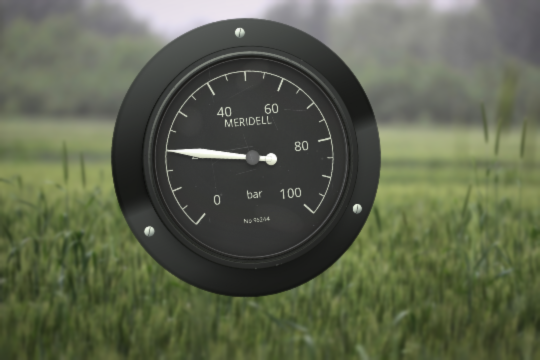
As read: value=20 unit=bar
